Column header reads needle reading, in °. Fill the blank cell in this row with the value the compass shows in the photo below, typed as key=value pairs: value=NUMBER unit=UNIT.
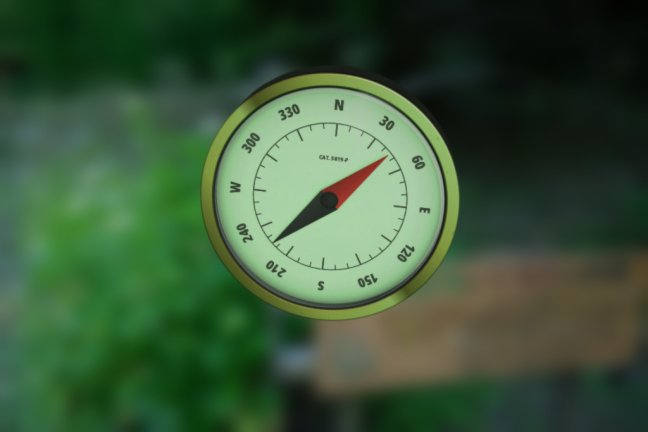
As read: value=45 unit=°
